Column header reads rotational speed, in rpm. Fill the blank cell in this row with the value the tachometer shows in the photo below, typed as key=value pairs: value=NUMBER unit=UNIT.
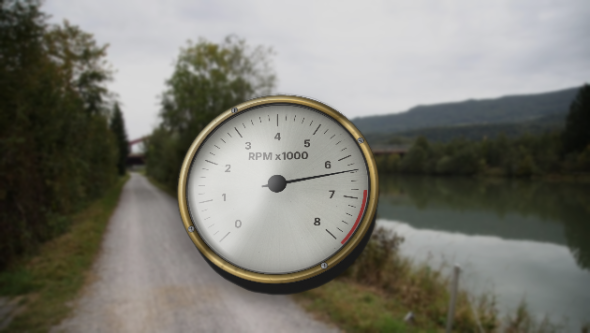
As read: value=6400 unit=rpm
